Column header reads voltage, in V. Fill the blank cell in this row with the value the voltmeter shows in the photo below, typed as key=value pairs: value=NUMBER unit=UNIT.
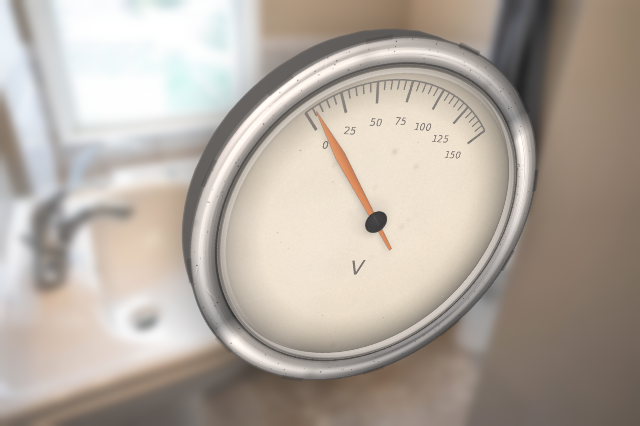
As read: value=5 unit=V
